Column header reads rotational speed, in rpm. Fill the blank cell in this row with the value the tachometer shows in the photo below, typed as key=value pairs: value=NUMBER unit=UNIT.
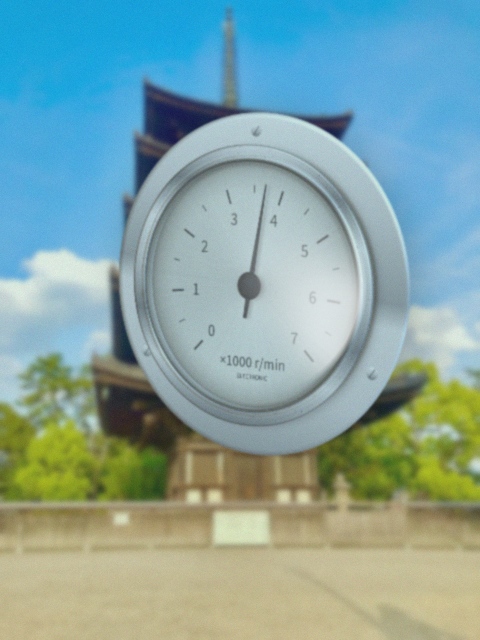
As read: value=3750 unit=rpm
